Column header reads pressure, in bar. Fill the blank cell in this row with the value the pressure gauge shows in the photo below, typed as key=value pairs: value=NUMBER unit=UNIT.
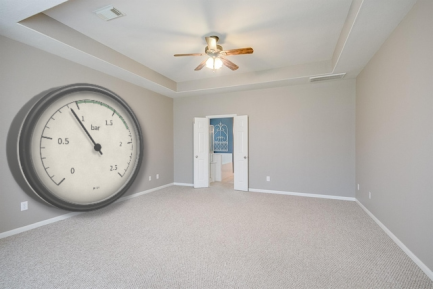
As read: value=0.9 unit=bar
